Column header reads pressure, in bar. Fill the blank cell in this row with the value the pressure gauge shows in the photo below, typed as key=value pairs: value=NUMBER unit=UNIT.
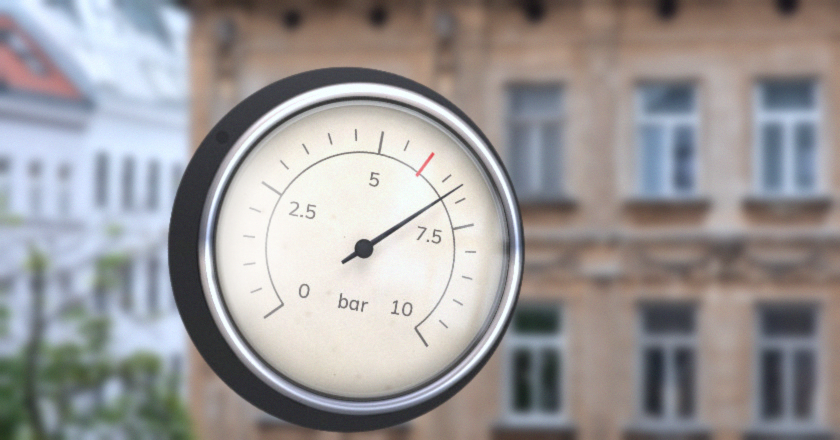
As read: value=6.75 unit=bar
